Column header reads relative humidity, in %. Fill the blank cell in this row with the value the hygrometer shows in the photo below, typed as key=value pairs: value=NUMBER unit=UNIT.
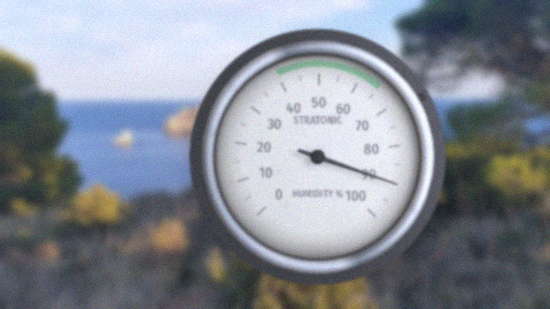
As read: value=90 unit=%
